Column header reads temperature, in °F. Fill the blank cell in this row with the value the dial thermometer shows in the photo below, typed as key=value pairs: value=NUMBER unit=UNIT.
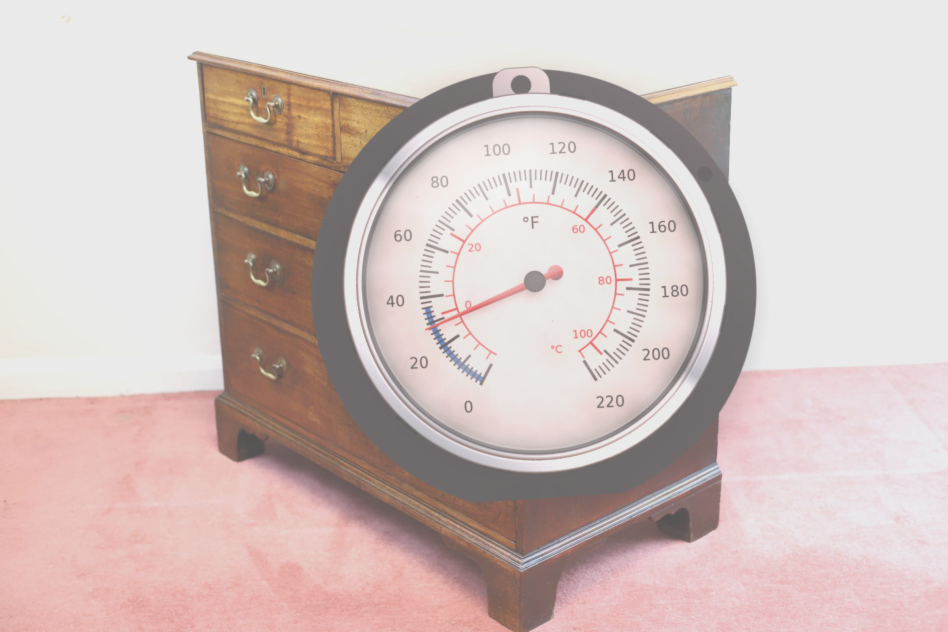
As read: value=28 unit=°F
